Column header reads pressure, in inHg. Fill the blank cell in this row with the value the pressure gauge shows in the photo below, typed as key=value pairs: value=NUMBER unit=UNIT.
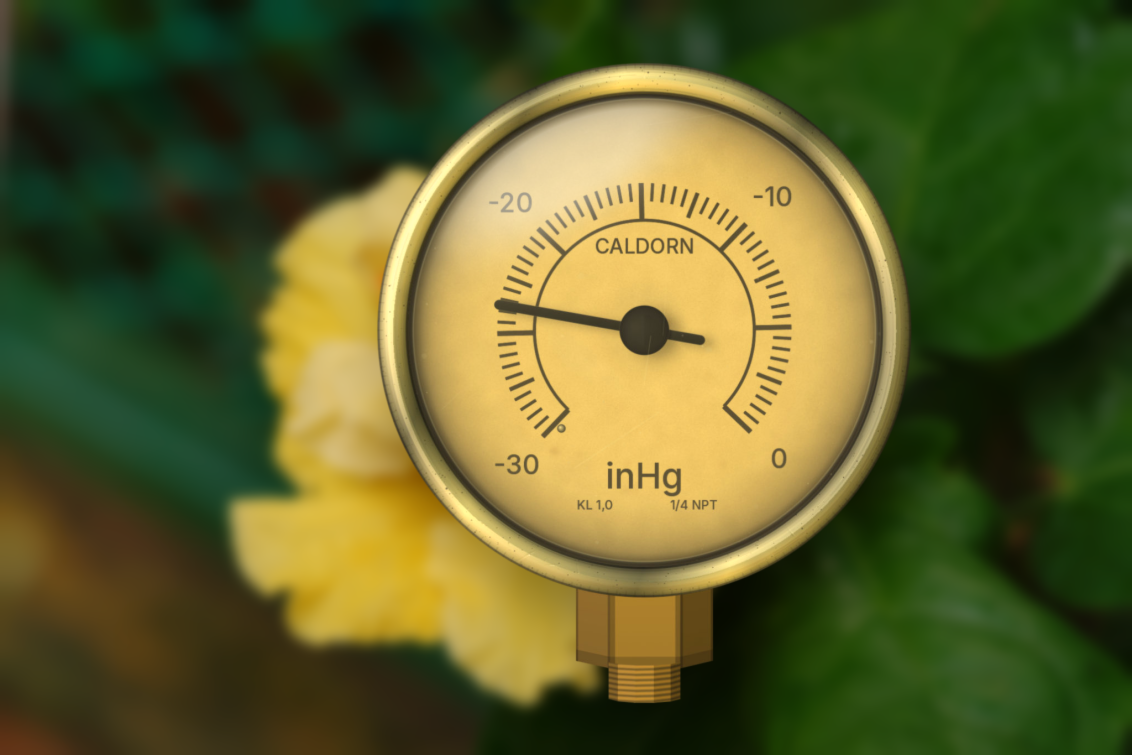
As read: value=-23.75 unit=inHg
